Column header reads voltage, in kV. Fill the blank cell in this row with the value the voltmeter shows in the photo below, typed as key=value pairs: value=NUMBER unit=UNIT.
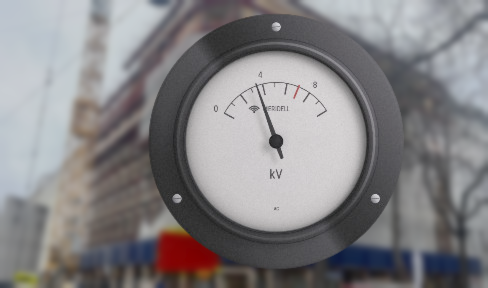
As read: value=3.5 unit=kV
